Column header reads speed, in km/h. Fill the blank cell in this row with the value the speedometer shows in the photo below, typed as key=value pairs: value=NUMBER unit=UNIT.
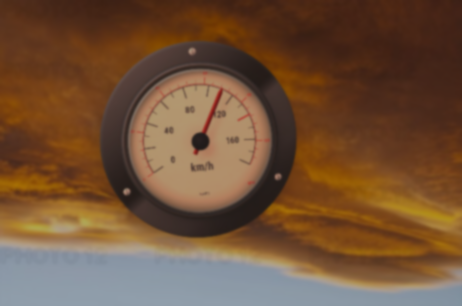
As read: value=110 unit=km/h
